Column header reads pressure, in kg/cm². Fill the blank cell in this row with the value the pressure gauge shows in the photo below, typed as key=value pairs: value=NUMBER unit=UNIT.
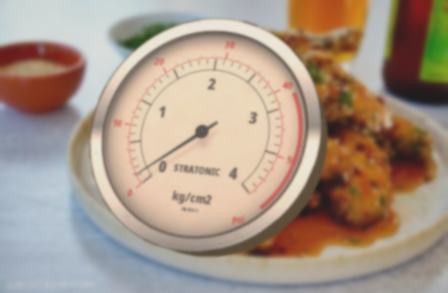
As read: value=0.1 unit=kg/cm²
